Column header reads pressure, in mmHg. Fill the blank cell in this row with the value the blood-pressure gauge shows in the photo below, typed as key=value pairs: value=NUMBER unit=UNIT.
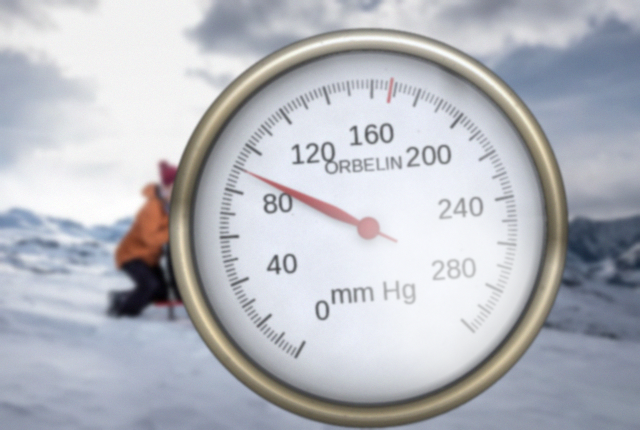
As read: value=90 unit=mmHg
